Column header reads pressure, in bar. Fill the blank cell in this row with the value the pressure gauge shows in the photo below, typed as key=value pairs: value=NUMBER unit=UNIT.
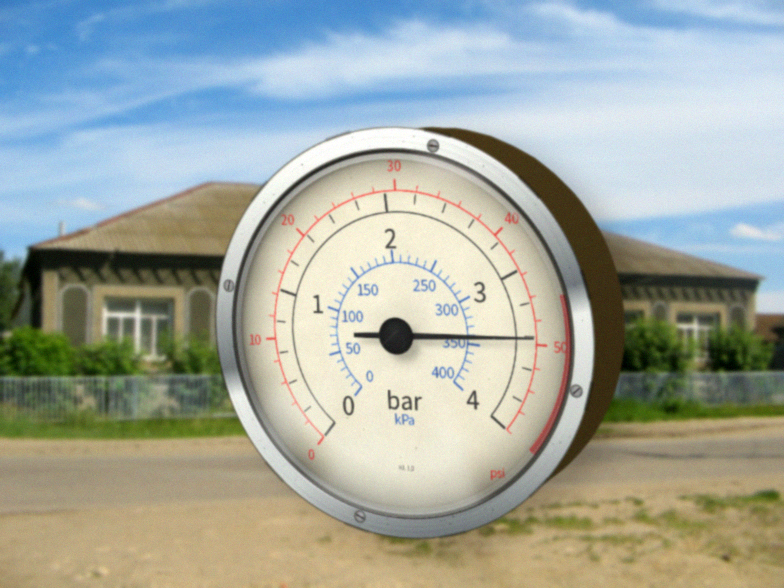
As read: value=3.4 unit=bar
